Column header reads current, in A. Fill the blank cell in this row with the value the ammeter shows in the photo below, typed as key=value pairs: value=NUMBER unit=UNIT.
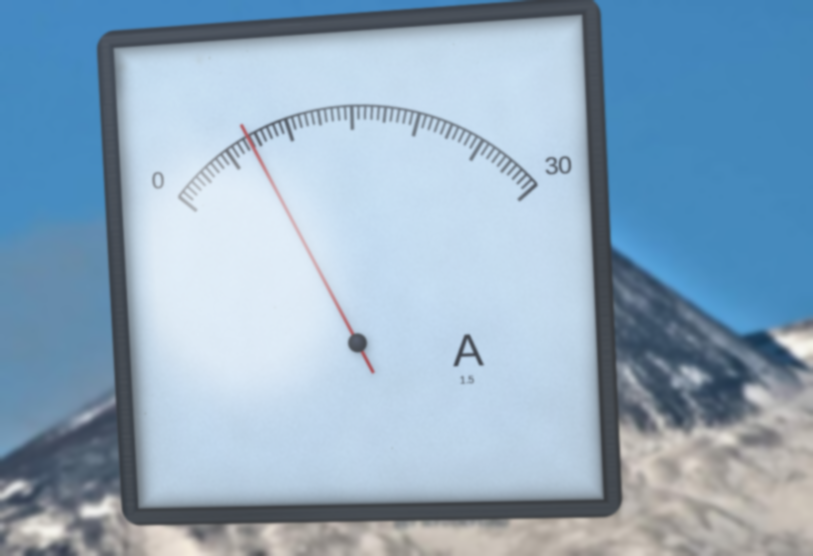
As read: value=7 unit=A
